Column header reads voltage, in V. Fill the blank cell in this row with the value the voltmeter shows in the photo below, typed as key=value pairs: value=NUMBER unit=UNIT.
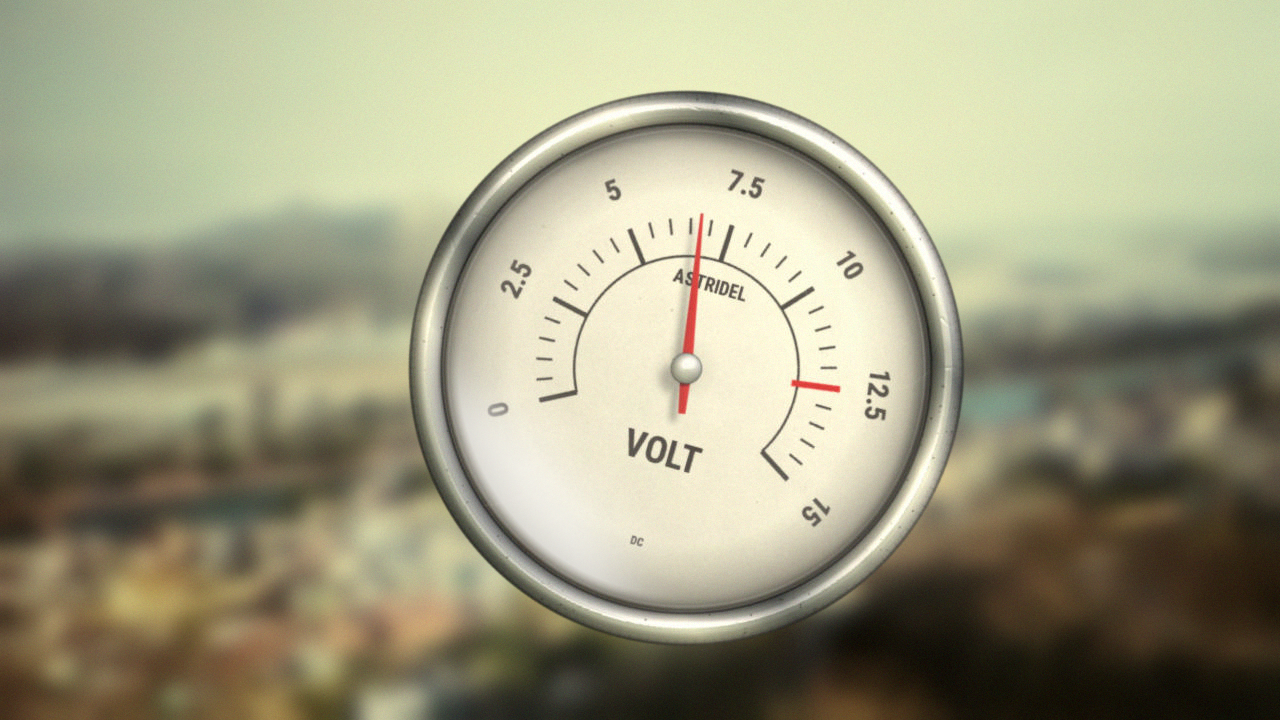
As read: value=6.75 unit=V
